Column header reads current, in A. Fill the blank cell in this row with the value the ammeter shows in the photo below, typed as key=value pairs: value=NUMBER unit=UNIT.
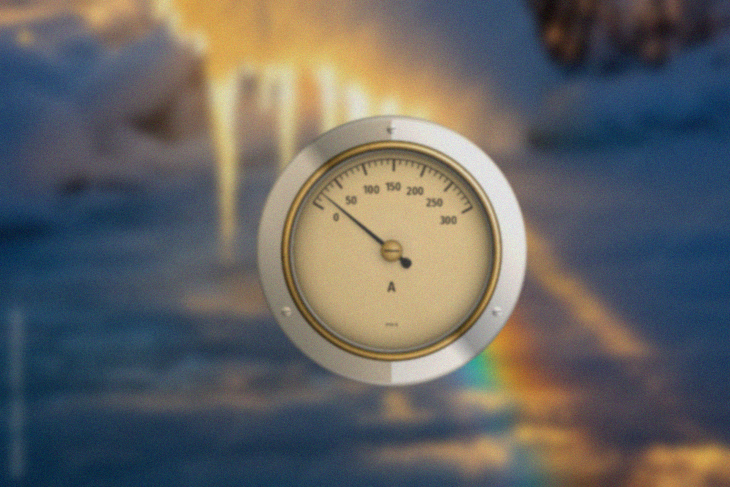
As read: value=20 unit=A
